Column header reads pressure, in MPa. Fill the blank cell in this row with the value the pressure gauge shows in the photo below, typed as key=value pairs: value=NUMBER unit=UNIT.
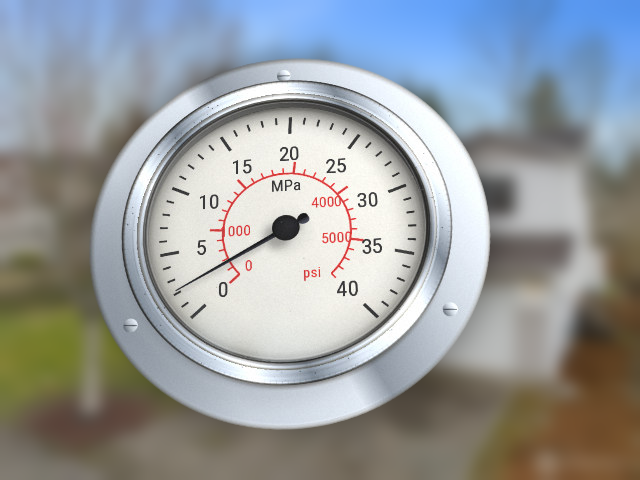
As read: value=2 unit=MPa
